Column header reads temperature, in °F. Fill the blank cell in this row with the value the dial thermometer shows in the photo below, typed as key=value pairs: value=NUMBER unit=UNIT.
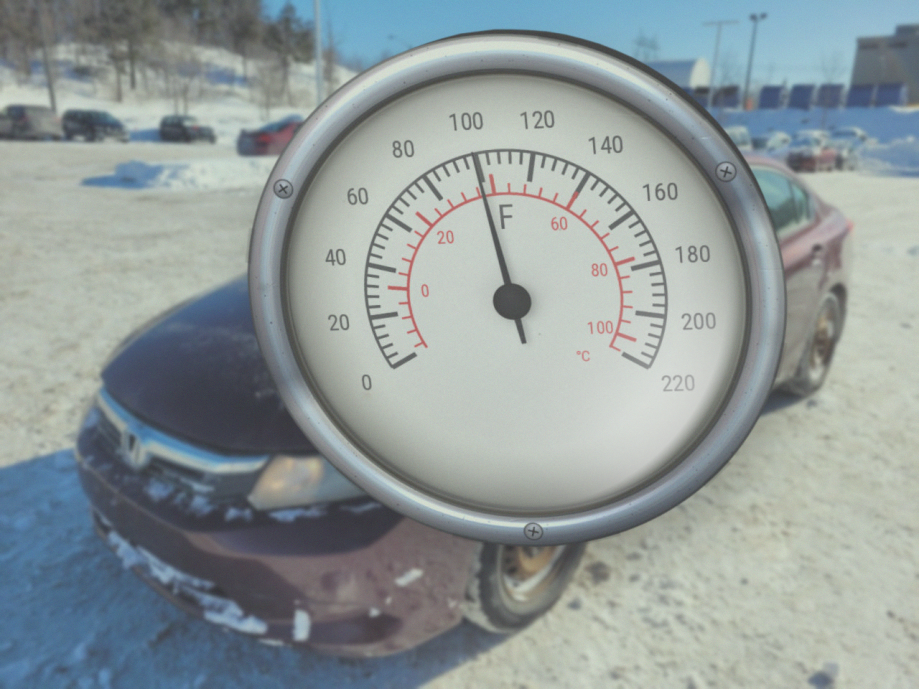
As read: value=100 unit=°F
